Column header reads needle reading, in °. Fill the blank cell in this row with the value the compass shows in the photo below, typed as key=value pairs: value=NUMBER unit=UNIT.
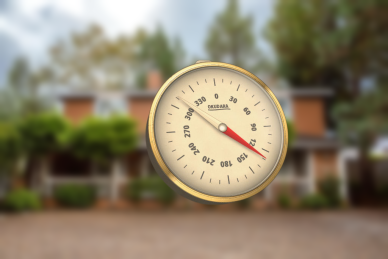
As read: value=130 unit=°
